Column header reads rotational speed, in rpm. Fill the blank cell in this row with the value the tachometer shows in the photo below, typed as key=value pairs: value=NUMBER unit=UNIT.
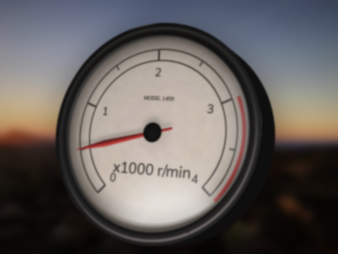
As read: value=500 unit=rpm
